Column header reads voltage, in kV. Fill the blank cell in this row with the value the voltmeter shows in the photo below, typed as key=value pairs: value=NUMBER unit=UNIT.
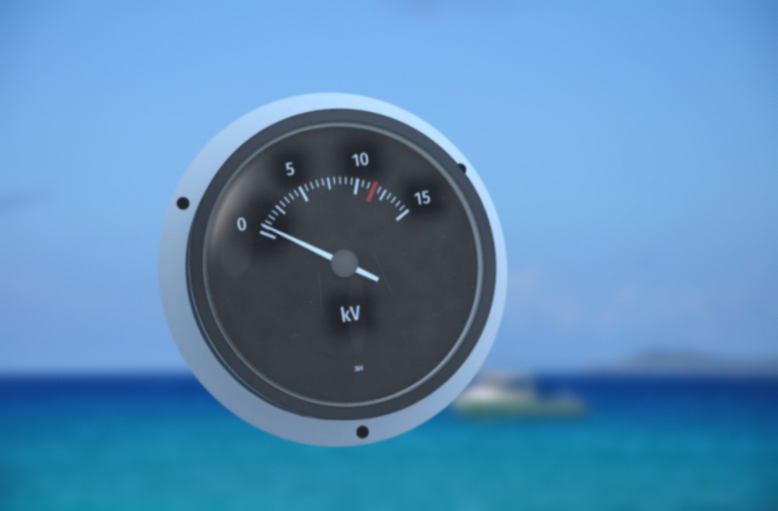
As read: value=0.5 unit=kV
